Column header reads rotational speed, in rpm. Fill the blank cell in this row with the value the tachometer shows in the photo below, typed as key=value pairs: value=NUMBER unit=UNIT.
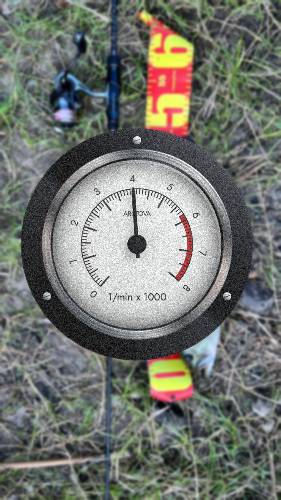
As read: value=4000 unit=rpm
